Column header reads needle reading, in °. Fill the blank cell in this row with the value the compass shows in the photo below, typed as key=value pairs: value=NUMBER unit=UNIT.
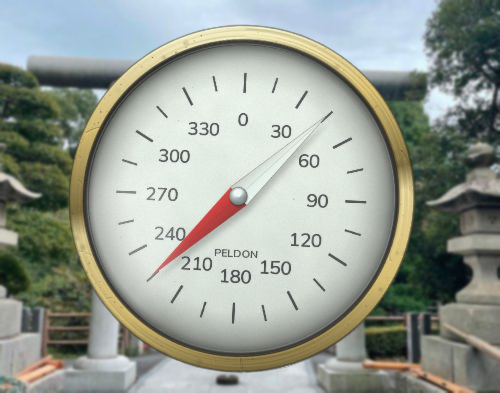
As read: value=225 unit=°
